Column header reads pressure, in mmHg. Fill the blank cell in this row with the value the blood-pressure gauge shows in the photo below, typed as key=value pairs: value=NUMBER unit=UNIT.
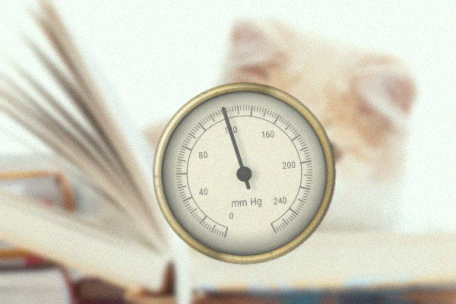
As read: value=120 unit=mmHg
